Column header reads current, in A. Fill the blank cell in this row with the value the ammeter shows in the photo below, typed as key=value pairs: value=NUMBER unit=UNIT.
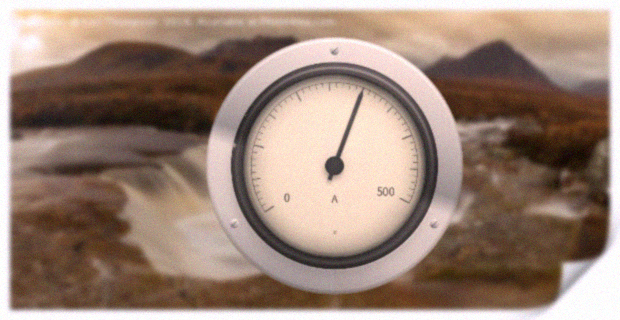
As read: value=300 unit=A
